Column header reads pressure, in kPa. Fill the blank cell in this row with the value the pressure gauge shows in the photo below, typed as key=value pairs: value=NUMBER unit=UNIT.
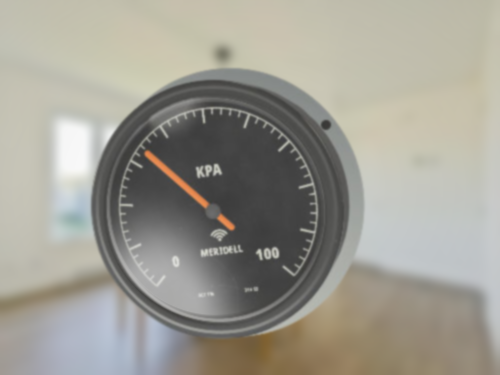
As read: value=34 unit=kPa
